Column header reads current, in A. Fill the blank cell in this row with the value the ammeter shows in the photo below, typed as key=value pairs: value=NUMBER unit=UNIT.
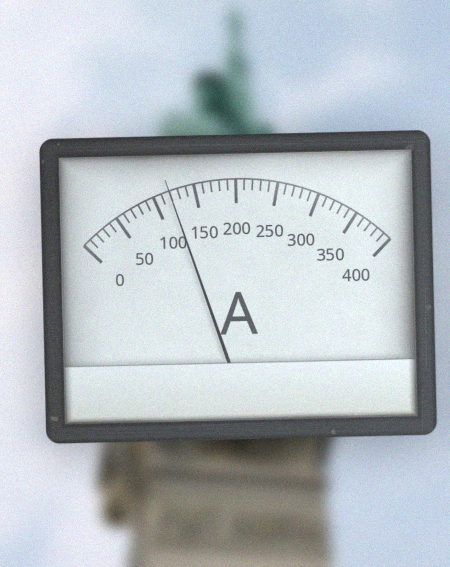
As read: value=120 unit=A
